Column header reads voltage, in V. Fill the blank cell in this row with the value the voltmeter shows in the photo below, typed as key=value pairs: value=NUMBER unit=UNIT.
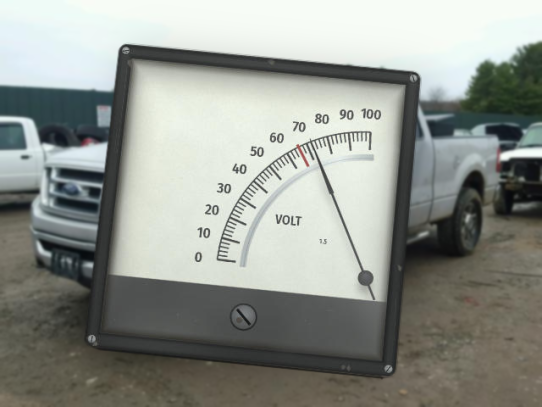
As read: value=72 unit=V
